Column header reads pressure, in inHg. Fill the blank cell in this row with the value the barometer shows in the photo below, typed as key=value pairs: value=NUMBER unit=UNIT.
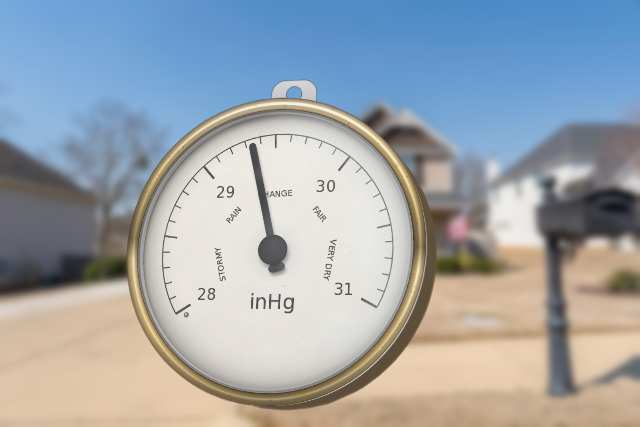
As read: value=29.35 unit=inHg
